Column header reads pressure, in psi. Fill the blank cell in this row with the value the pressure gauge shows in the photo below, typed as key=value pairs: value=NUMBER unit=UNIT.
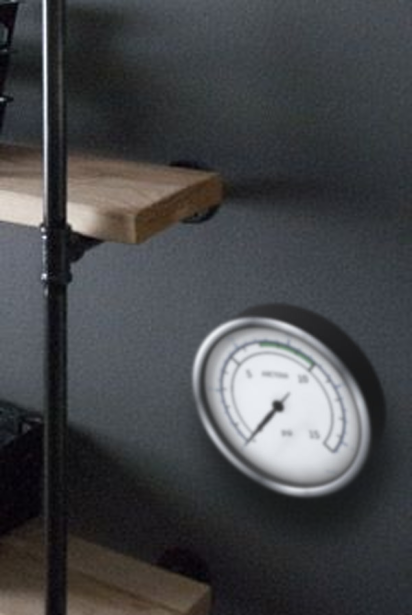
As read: value=0 unit=psi
